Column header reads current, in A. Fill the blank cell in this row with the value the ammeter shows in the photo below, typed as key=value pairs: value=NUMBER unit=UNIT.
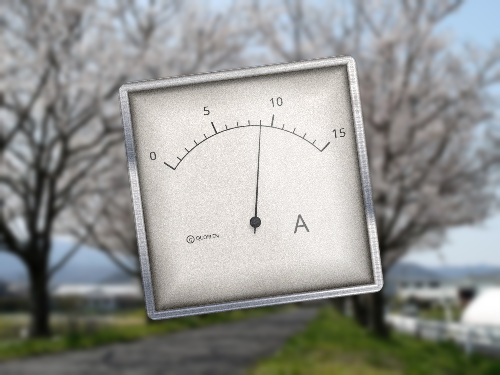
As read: value=9 unit=A
